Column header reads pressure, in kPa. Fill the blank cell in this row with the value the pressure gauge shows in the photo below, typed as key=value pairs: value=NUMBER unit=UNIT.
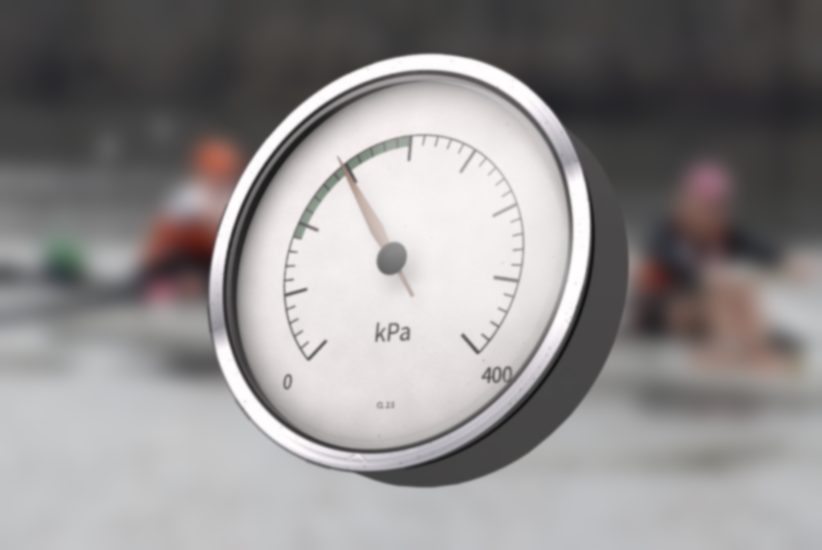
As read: value=150 unit=kPa
